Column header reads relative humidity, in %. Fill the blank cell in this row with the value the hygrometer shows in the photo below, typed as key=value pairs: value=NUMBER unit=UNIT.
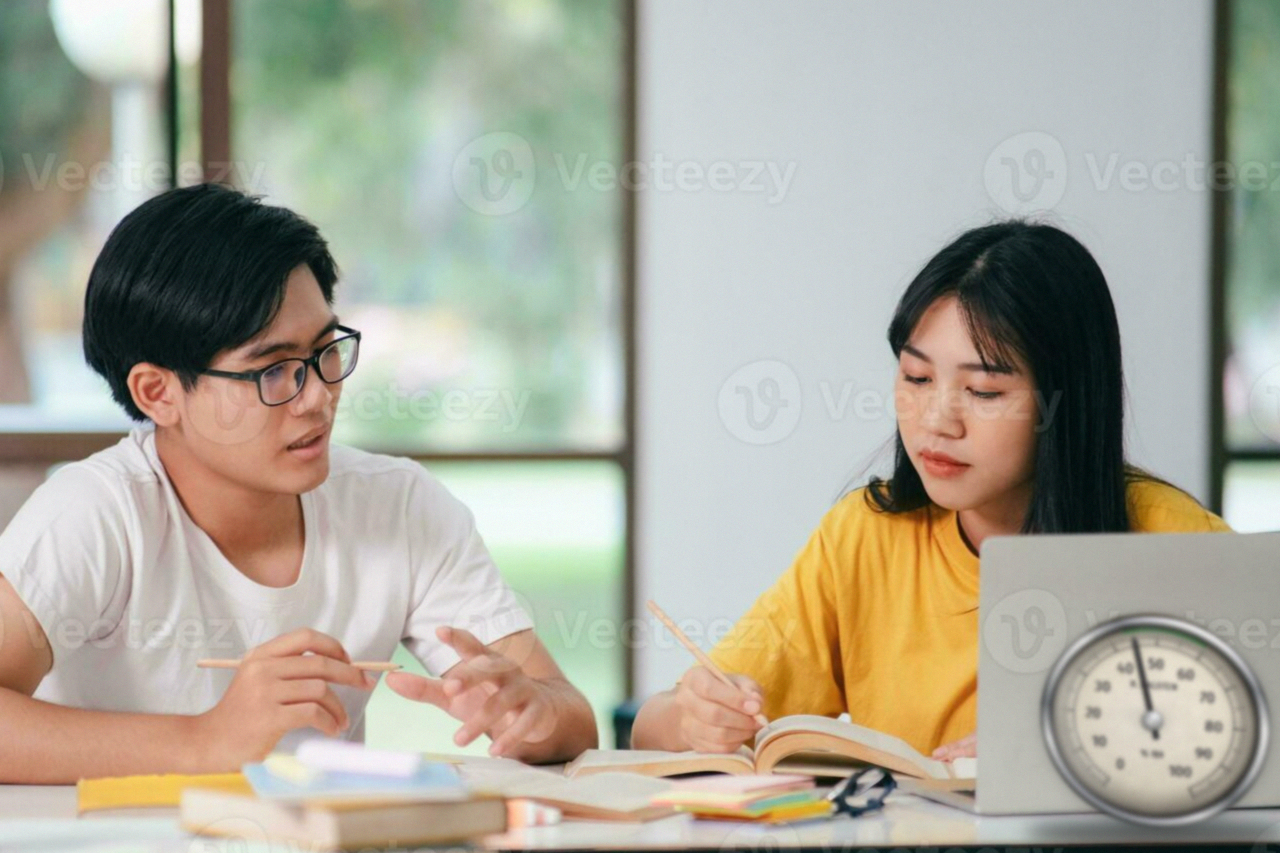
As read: value=45 unit=%
